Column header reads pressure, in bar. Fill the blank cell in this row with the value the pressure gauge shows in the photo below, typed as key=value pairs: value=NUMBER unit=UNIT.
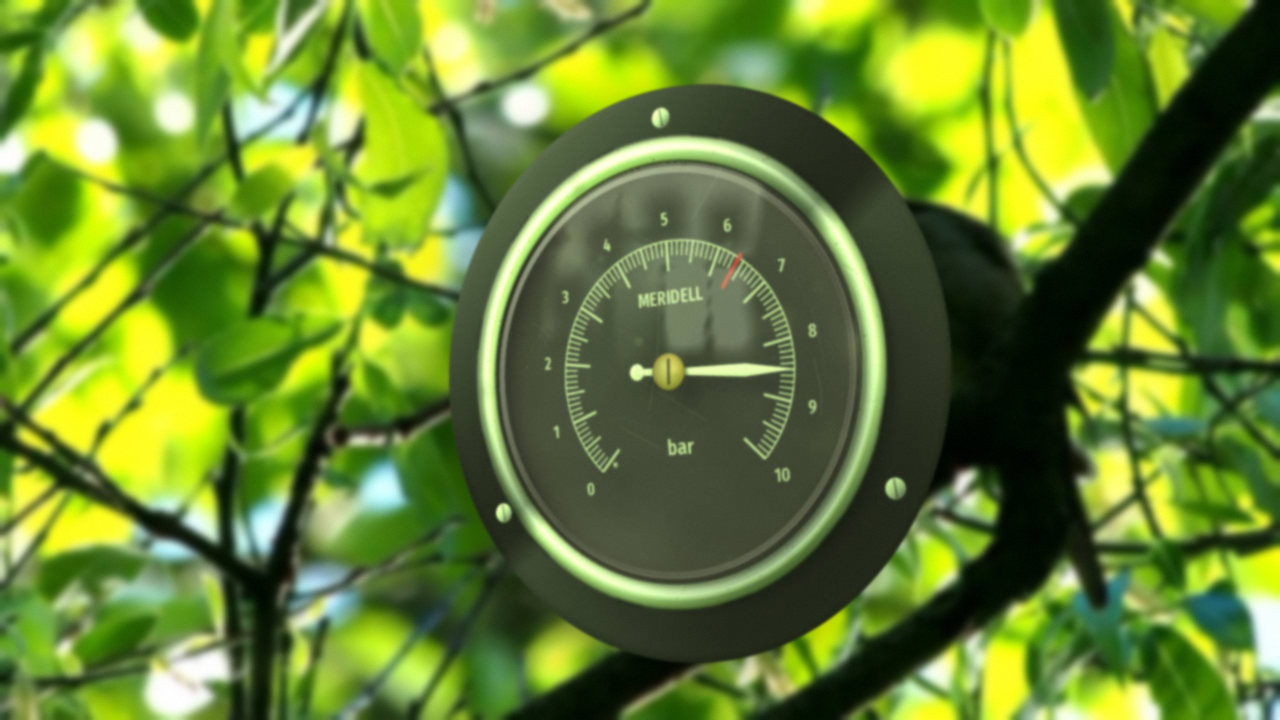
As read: value=8.5 unit=bar
